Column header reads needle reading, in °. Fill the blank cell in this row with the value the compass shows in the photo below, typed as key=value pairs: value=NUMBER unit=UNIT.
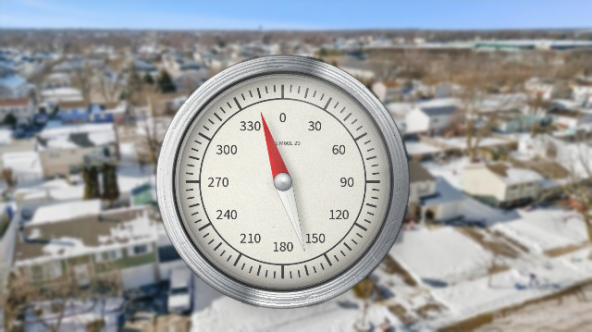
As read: value=342.5 unit=°
